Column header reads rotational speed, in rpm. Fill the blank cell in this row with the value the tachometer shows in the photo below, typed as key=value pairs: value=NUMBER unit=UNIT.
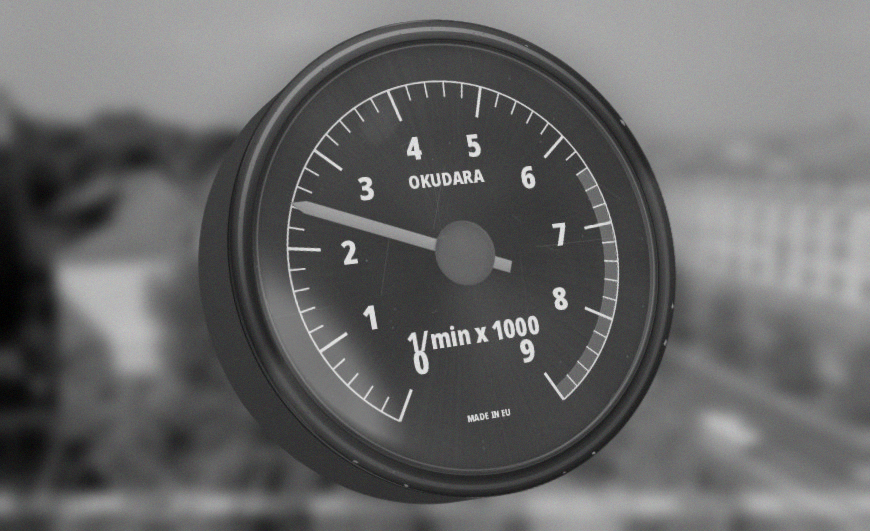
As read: value=2400 unit=rpm
